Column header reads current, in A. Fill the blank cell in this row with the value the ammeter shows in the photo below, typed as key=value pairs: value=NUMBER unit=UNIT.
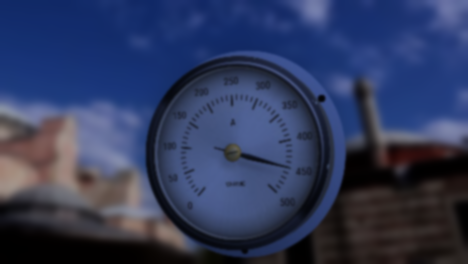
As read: value=450 unit=A
